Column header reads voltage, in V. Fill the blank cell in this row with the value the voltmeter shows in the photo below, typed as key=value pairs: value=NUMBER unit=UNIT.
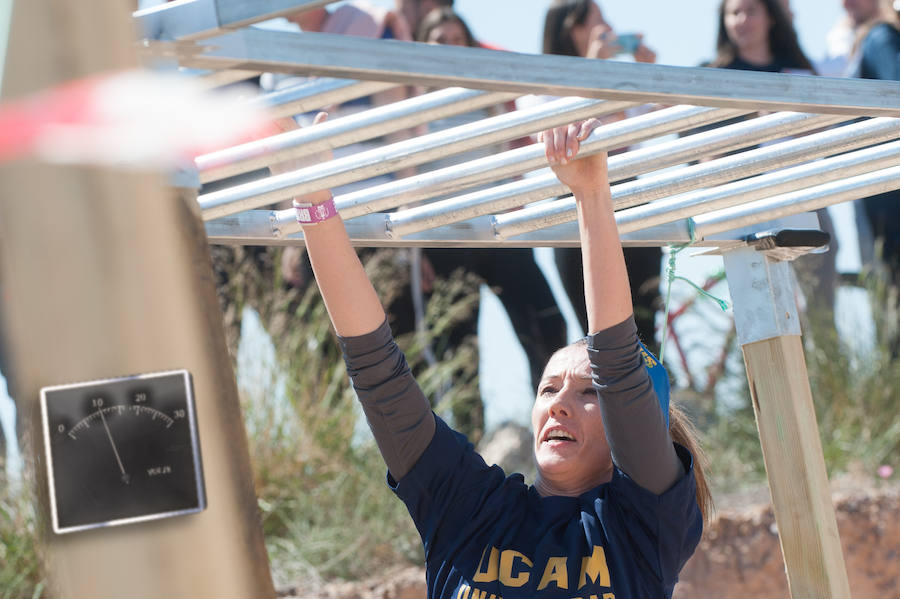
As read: value=10 unit=V
